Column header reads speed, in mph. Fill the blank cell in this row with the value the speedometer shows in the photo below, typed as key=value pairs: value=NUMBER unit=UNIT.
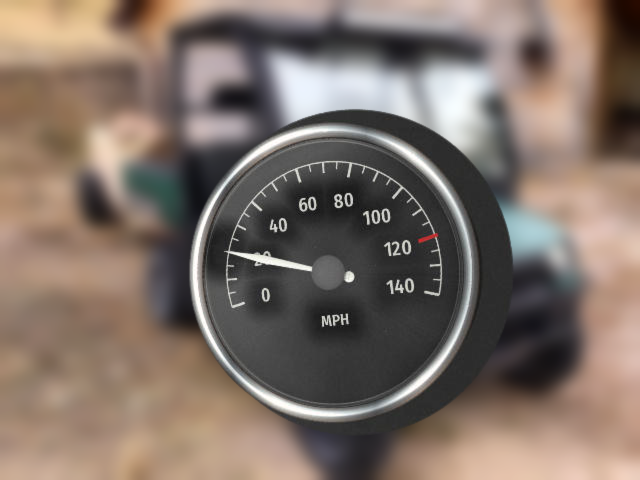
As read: value=20 unit=mph
